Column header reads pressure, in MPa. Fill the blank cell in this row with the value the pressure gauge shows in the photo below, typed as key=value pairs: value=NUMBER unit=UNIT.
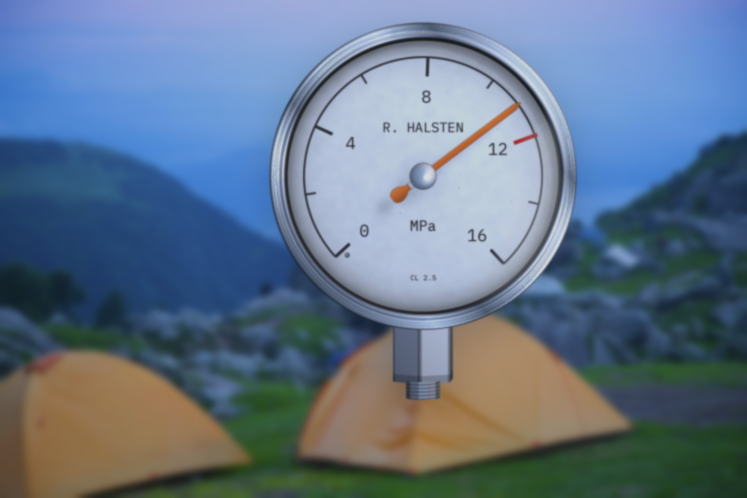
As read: value=11 unit=MPa
